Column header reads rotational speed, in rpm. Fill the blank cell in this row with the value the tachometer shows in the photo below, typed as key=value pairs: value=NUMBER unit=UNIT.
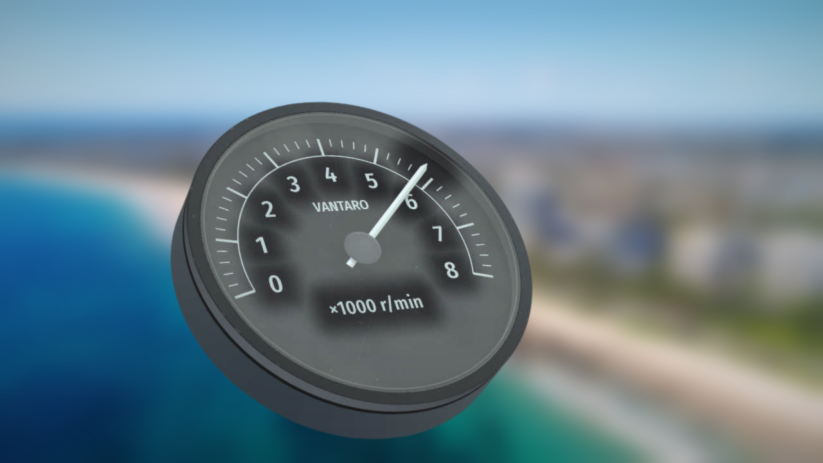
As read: value=5800 unit=rpm
